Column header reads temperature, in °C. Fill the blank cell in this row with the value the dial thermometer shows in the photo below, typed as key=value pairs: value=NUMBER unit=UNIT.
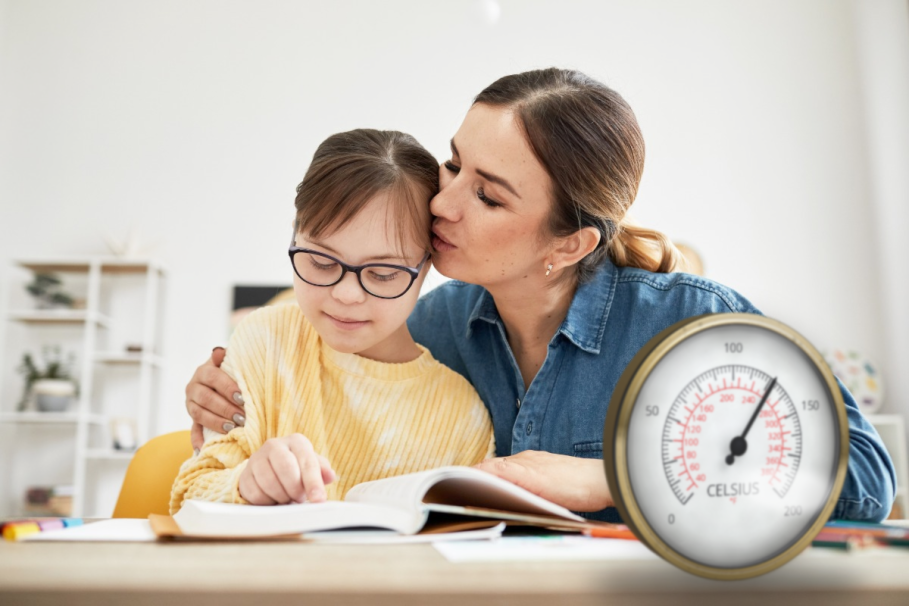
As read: value=125 unit=°C
